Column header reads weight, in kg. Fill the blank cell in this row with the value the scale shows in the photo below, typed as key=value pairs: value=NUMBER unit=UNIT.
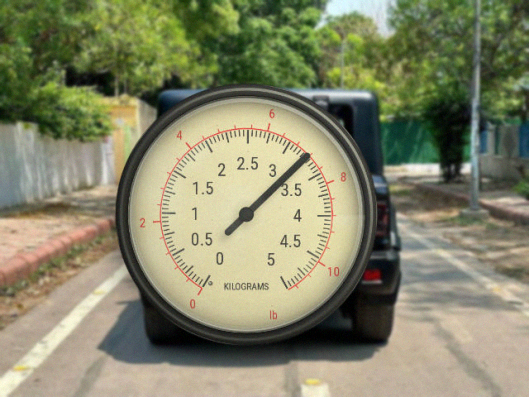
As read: value=3.25 unit=kg
